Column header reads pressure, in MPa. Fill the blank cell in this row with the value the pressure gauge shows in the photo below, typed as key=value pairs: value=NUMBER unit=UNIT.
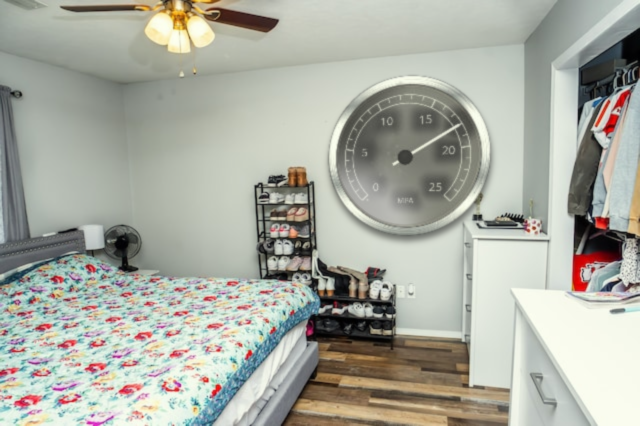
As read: value=18 unit=MPa
